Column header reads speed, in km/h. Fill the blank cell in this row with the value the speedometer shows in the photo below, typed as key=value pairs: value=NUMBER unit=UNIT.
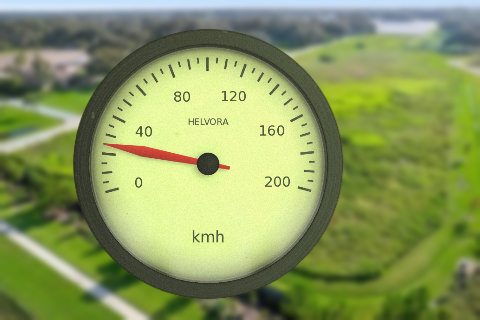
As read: value=25 unit=km/h
